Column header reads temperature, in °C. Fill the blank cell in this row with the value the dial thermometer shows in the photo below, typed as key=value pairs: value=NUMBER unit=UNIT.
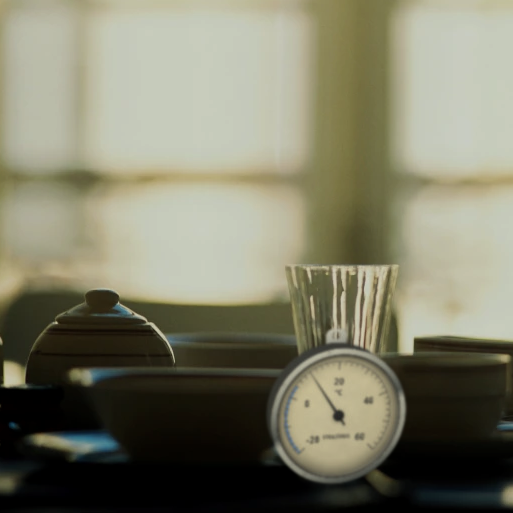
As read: value=10 unit=°C
